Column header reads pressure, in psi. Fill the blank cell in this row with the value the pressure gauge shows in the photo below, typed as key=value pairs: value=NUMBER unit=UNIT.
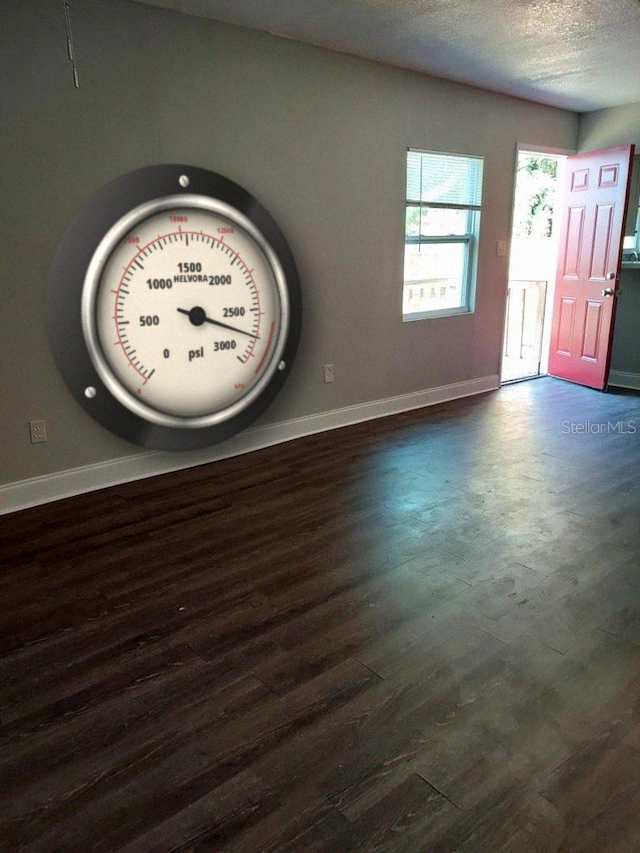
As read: value=2750 unit=psi
